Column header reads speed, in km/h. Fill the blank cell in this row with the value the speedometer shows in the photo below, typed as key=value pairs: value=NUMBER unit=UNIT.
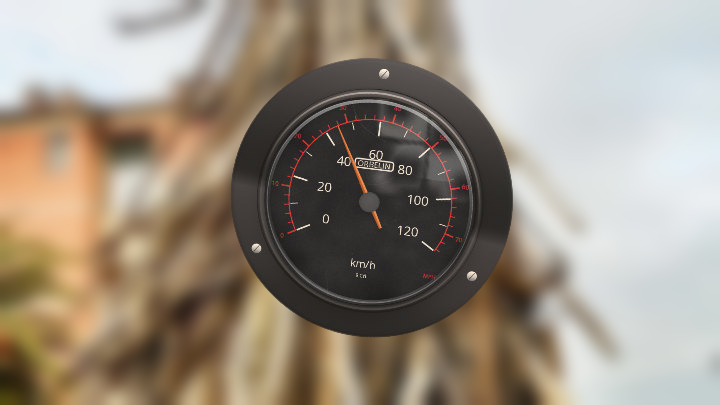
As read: value=45 unit=km/h
